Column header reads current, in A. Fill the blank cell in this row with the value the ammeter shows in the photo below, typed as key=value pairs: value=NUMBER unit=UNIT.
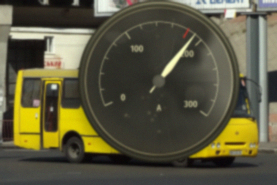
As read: value=190 unit=A
